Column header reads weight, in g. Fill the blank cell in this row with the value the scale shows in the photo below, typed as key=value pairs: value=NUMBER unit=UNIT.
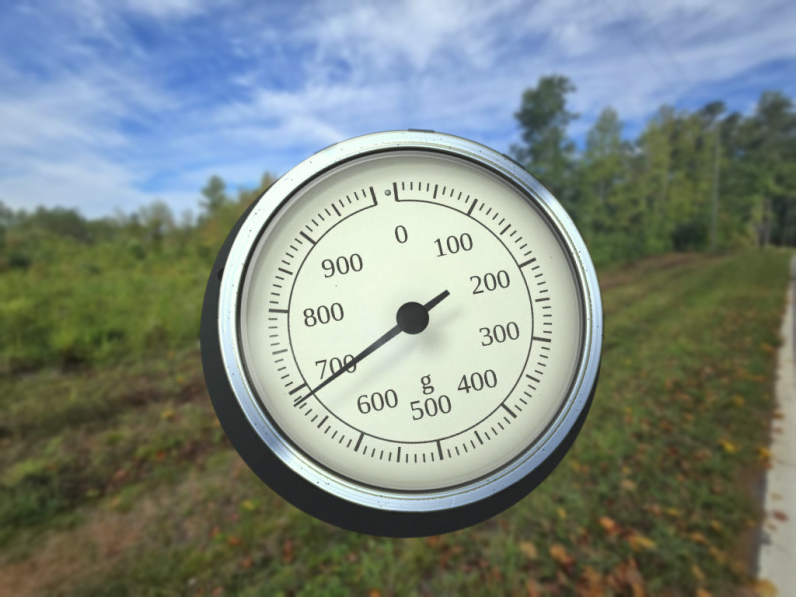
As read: value=685 unit=g
